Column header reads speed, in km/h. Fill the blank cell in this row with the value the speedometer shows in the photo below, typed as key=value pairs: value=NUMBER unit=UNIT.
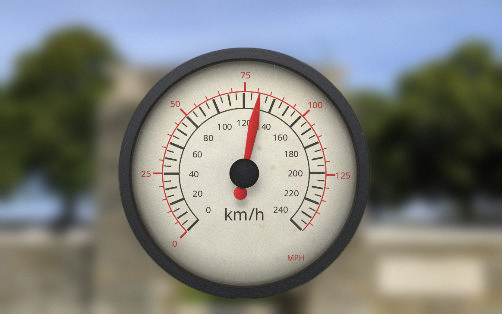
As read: value=130 unit=km/h
